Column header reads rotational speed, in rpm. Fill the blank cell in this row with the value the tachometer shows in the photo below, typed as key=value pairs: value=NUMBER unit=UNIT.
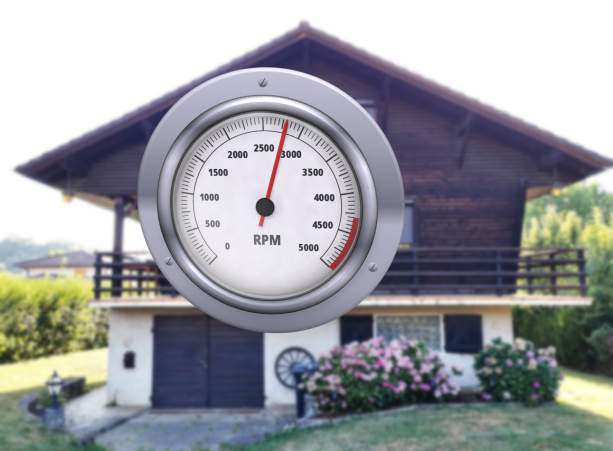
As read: value=2800 unit=rpm
